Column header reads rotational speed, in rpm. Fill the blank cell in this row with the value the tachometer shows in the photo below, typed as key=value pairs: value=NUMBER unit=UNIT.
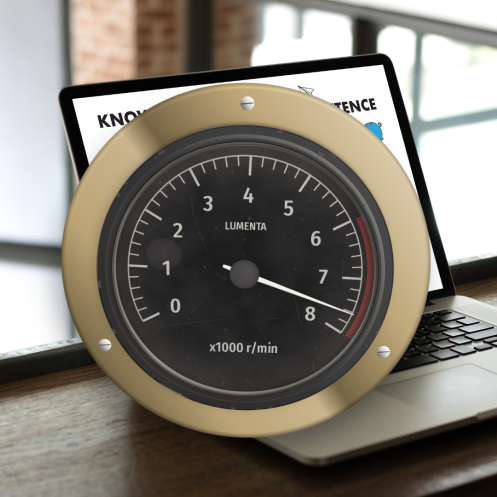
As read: value=7600 unit=rpm
